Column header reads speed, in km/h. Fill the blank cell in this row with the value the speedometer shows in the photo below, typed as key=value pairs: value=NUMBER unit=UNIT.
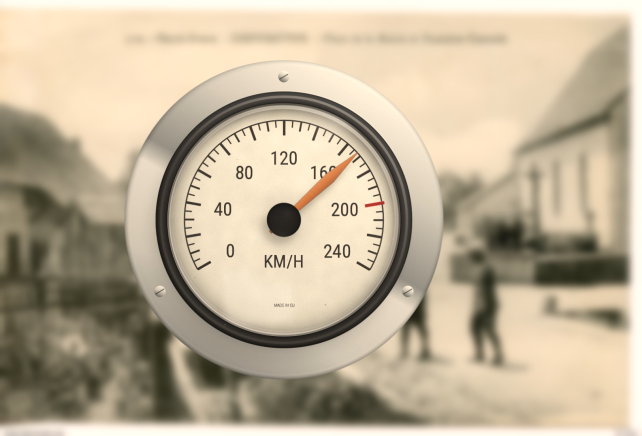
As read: value=167.5 unit=km/h
